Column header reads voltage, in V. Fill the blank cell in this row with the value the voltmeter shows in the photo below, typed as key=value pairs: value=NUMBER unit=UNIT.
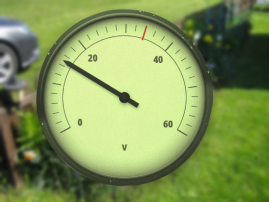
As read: value=15 unit=V
